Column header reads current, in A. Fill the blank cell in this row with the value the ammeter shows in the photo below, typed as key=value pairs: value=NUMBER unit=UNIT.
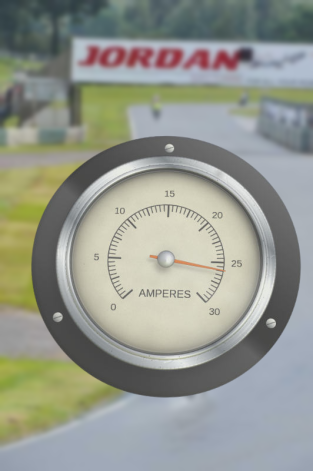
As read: value=26 unit=A
